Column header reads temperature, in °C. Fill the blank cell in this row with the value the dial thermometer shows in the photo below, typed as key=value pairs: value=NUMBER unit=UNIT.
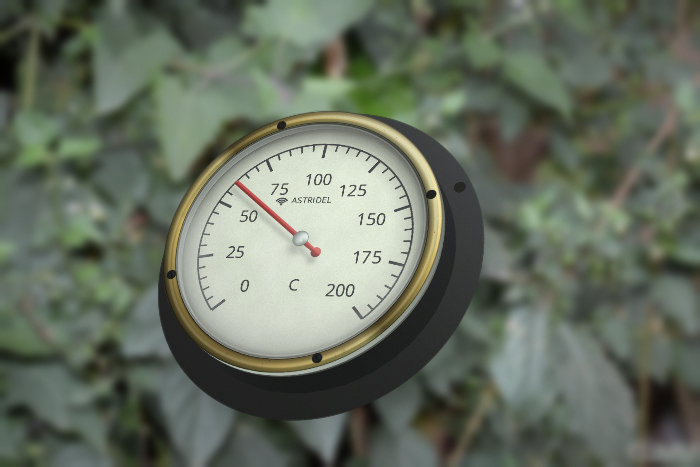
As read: value=60 unit=°C
